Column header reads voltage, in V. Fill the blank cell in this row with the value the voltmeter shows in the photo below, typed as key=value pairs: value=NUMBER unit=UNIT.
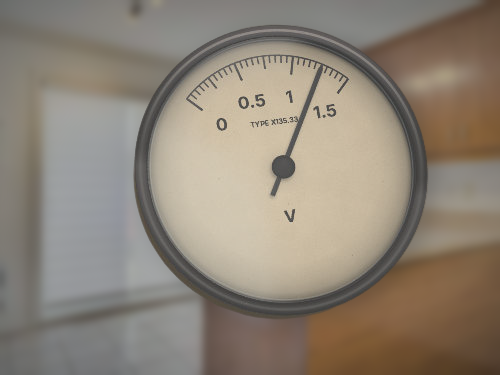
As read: value=1.25 unit=V
